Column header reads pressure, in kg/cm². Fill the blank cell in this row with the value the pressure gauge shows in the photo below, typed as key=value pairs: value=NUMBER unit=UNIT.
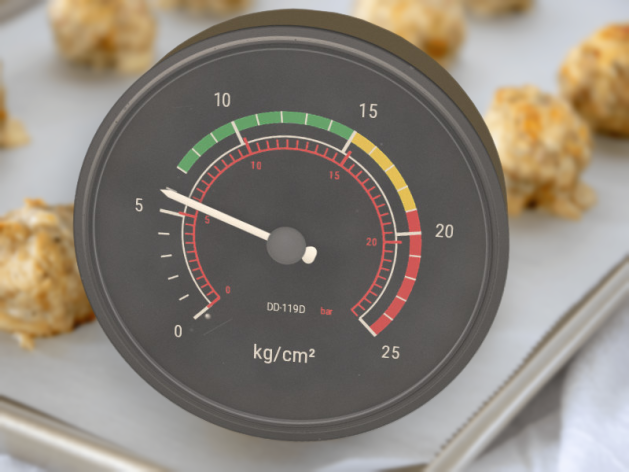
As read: value=6 unit=kg/cm²
